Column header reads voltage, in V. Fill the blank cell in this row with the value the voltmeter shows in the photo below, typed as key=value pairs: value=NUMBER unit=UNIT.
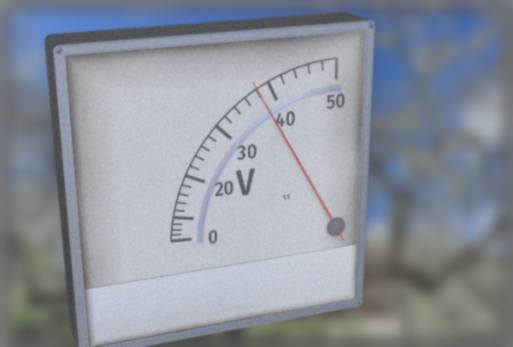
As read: value=38 unit=V
